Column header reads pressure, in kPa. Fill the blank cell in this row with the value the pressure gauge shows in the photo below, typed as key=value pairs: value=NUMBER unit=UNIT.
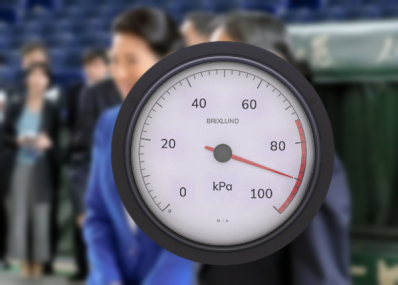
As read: value=90 unit=kPa
